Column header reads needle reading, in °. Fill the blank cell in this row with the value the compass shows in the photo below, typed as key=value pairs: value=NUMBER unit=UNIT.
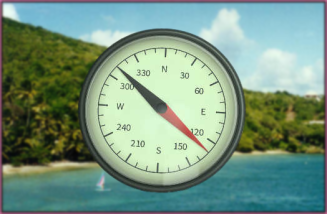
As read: value=130 unit=°
